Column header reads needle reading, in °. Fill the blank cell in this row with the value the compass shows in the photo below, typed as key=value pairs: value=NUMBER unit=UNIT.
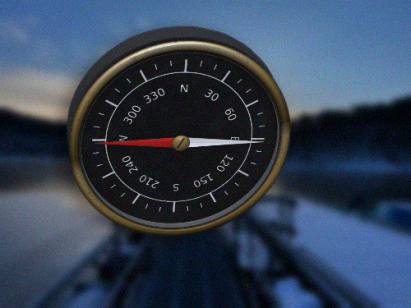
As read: value=270 unit=°
